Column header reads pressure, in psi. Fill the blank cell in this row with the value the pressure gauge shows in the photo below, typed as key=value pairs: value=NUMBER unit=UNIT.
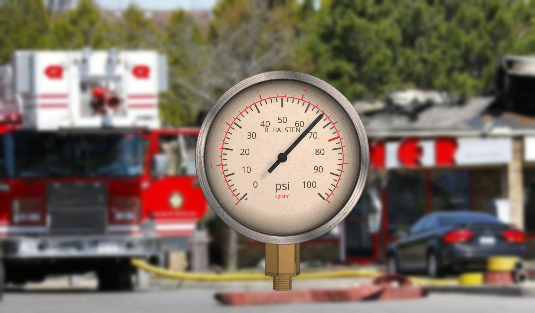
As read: value=66 unit=psi
